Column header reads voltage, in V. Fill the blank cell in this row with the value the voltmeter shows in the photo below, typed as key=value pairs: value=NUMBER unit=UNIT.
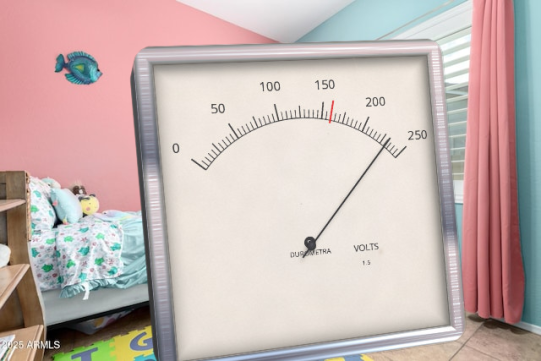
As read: value=230 unit=V
